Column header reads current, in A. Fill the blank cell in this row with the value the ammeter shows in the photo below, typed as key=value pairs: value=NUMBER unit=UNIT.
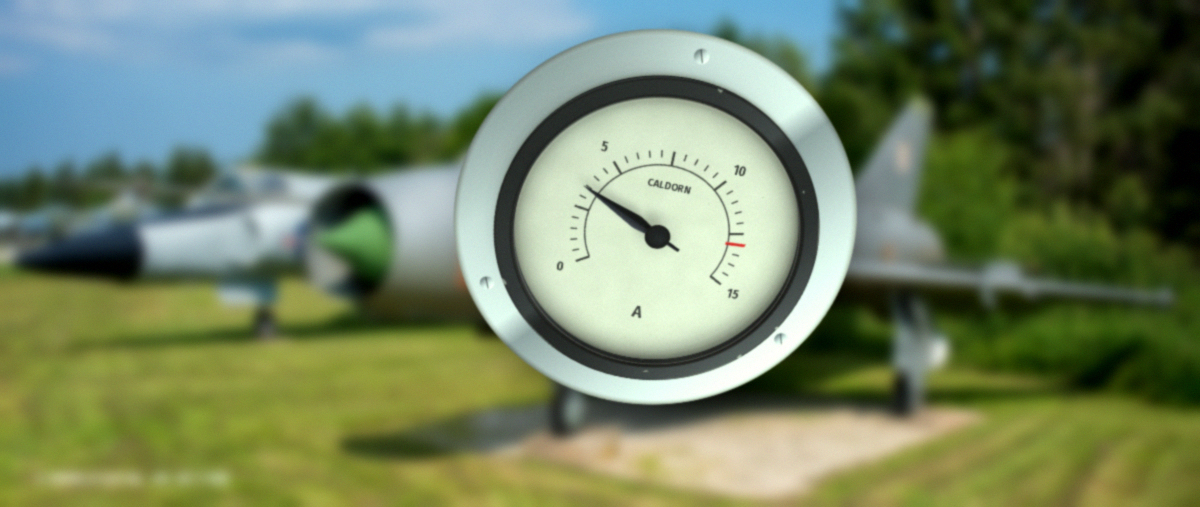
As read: value=3.5 unit=A
